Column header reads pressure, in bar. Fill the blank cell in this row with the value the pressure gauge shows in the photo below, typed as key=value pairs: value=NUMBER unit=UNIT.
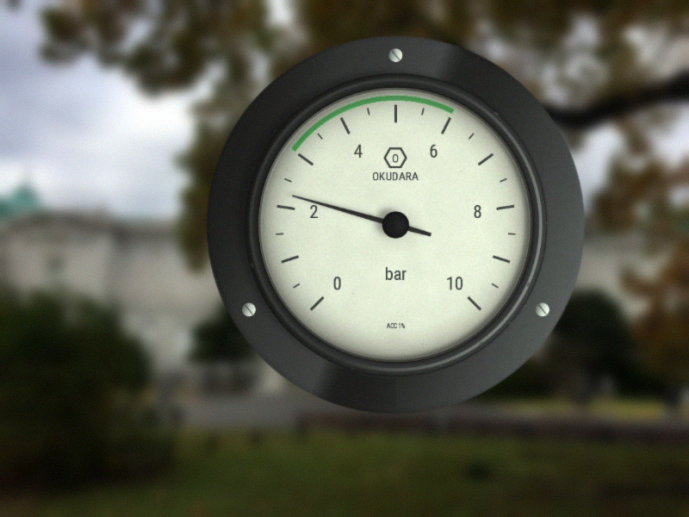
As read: value=2.25 unit=bar
